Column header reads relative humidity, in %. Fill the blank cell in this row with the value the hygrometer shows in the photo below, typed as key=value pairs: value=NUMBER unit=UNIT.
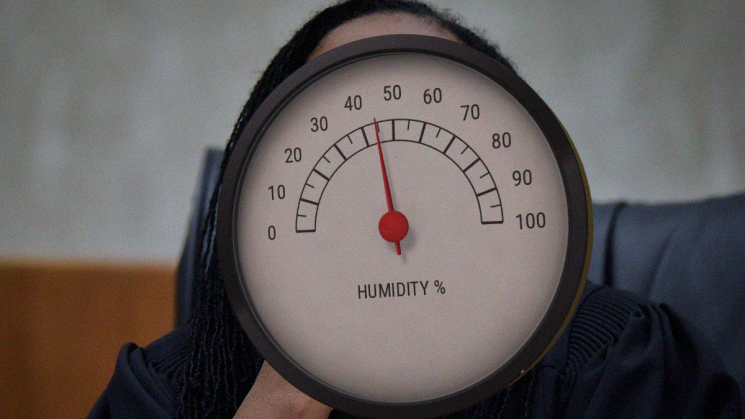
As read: value=45 unit=%
